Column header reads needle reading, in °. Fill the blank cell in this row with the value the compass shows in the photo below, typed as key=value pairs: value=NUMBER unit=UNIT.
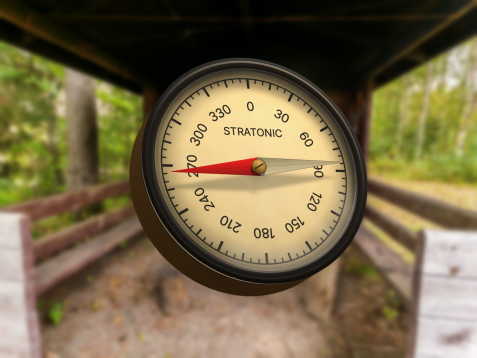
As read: value=265 unit=°
